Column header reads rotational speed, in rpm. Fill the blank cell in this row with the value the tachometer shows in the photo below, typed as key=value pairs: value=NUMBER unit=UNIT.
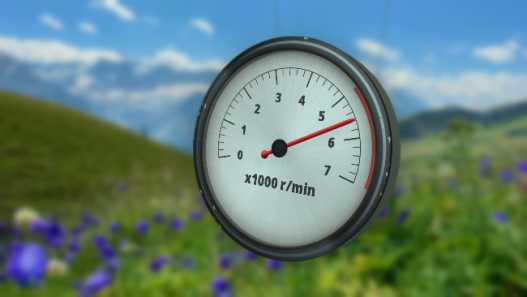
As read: value=5600 unit=rpm
